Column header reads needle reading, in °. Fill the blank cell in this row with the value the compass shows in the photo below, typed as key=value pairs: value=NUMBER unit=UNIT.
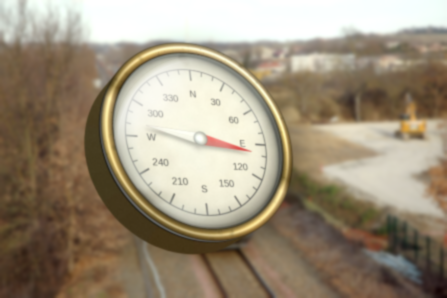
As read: value=100 unit=°
